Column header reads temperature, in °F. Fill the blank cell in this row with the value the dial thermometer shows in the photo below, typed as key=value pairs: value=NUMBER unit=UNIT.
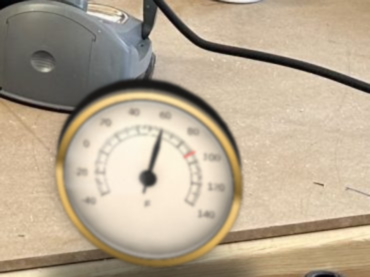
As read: value=60 unit=°F
